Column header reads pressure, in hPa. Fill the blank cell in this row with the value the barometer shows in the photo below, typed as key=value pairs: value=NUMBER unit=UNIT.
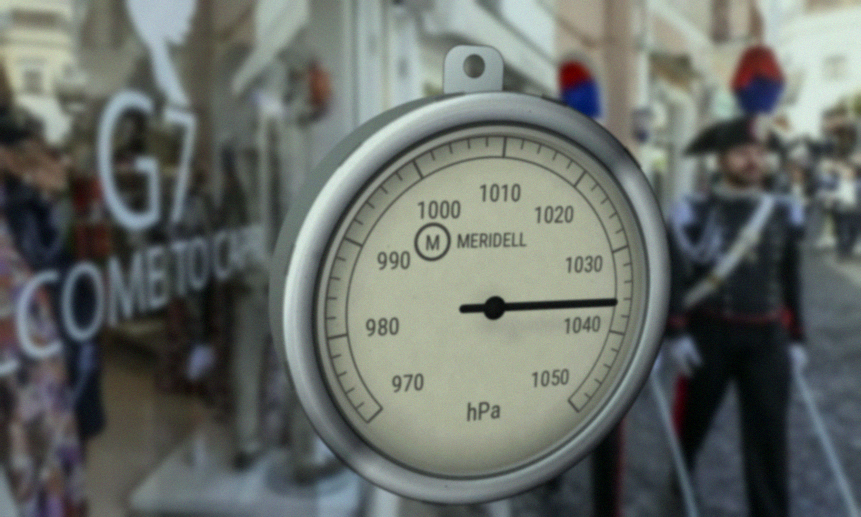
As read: value=1036 unit=hPa
